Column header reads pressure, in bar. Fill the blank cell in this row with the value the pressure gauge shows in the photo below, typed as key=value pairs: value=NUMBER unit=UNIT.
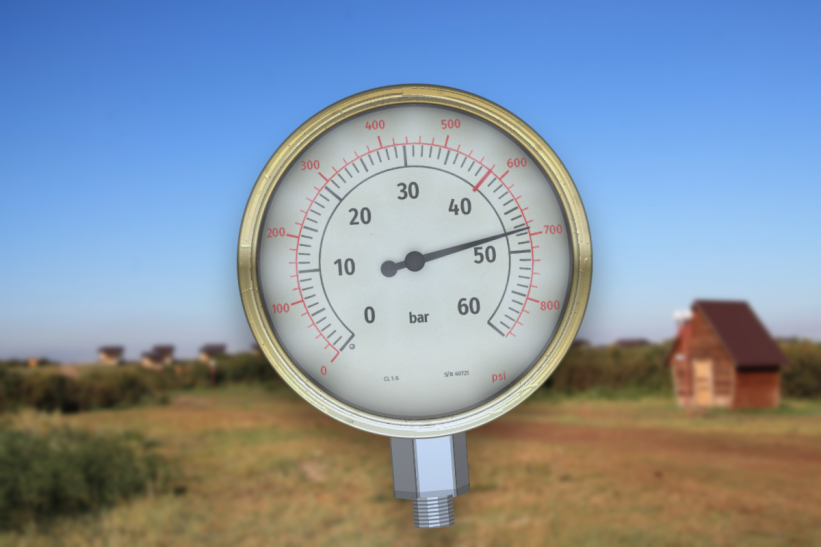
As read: value=47.5 unit=bar
